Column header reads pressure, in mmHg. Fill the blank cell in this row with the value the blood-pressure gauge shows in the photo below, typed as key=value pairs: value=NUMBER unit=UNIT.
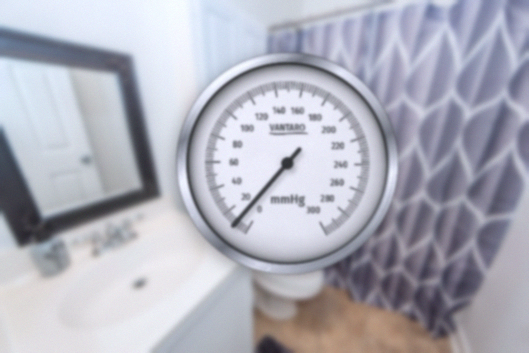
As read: value=10 unit=mmHg
